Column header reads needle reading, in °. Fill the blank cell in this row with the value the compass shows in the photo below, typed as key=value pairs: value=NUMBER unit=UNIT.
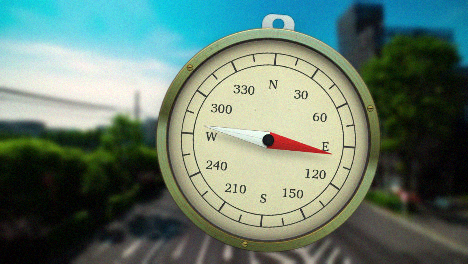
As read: value=97.5 unit=°
